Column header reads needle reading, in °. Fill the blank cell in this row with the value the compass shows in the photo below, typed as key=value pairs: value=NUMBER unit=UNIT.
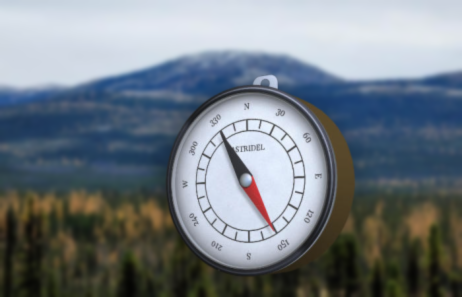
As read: value=150 unit=°
